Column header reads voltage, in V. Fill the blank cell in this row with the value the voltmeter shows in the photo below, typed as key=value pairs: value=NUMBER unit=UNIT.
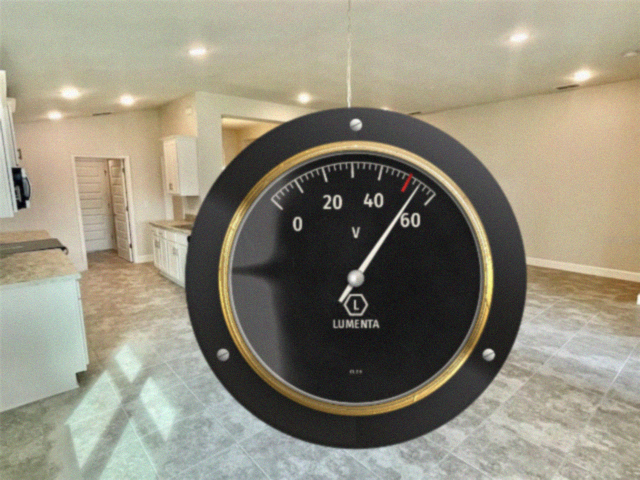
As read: value=54 unit=V
